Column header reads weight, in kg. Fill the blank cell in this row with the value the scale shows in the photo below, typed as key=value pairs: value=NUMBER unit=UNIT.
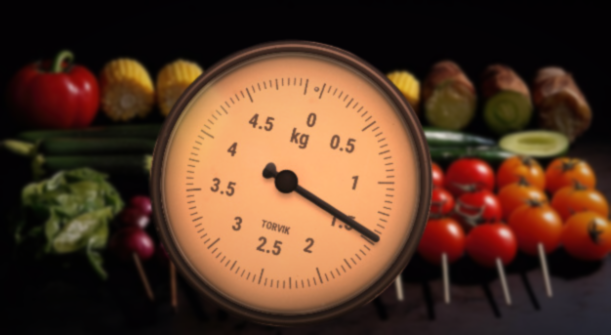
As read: value=1.45 unit=kg
